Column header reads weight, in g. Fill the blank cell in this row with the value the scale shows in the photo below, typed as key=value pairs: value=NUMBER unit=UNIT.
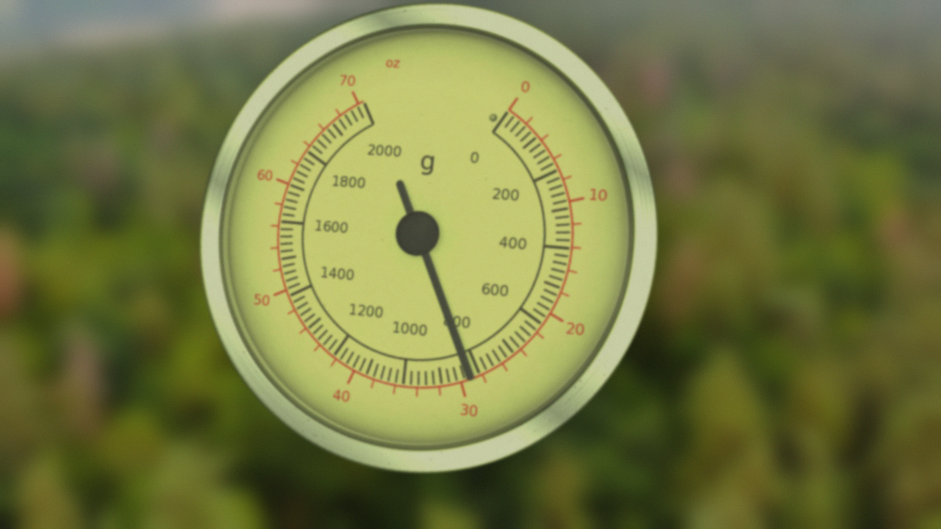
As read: value=820 unit=g
